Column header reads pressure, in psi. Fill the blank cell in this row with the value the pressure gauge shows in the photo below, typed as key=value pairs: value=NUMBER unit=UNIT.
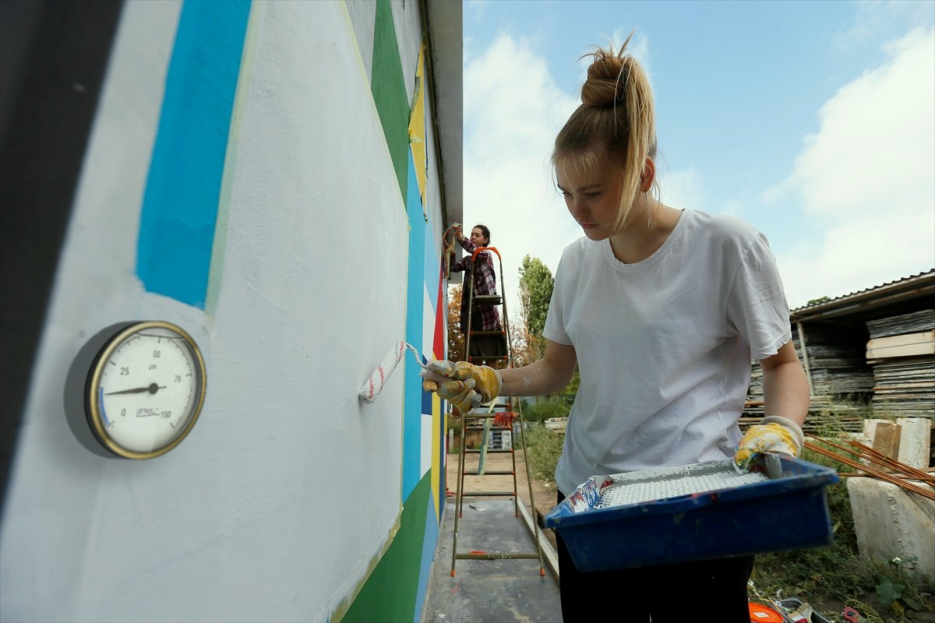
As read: value=12.5 unit=psi
